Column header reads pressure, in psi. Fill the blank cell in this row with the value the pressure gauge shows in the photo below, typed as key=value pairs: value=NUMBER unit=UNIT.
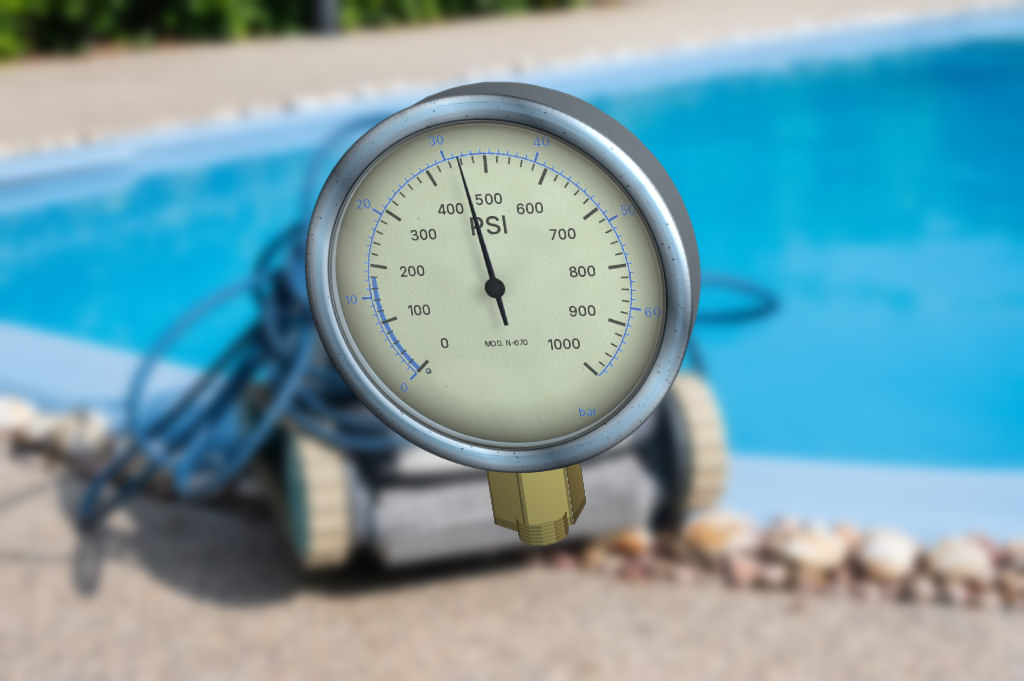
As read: value=460 unit=psi
